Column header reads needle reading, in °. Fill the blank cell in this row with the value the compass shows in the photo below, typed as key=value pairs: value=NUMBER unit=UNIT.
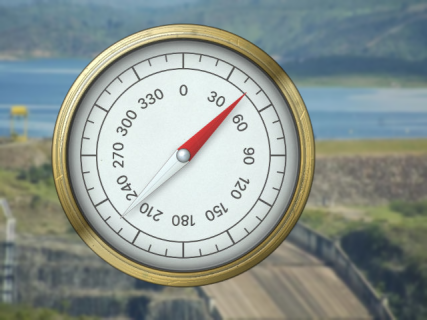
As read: value=45 unit=°
